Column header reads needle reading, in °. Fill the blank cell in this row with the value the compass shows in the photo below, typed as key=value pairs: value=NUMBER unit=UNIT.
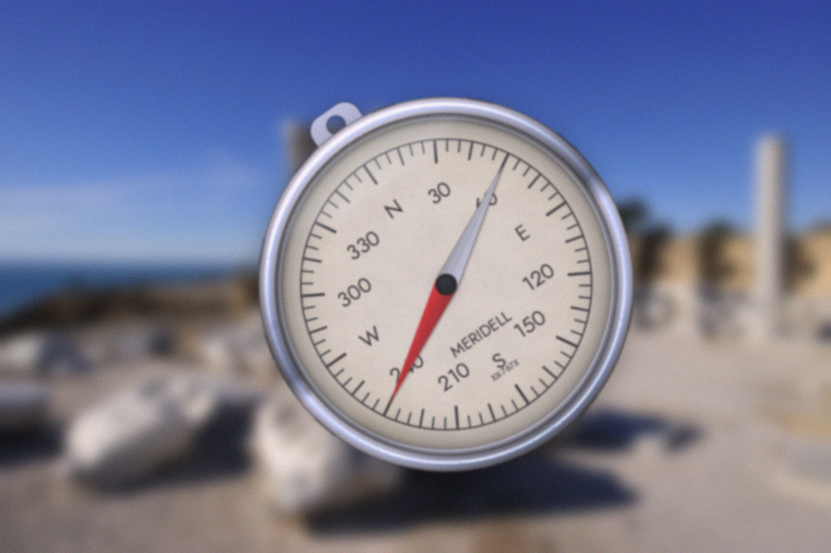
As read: value=240 unit=°
